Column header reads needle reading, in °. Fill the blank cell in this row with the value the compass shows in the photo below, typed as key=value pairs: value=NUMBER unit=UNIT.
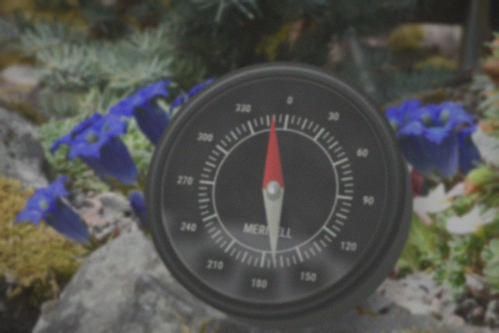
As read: value=350 unit=°
